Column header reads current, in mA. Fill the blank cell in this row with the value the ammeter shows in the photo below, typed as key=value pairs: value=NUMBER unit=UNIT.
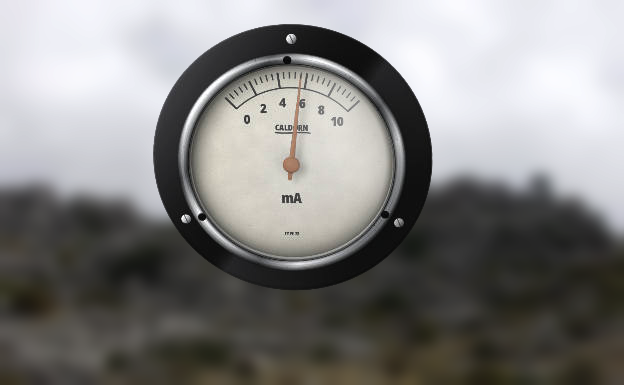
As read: value=5.6 unit=mA
